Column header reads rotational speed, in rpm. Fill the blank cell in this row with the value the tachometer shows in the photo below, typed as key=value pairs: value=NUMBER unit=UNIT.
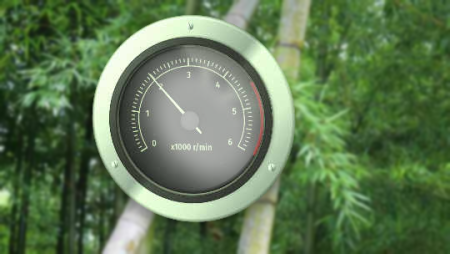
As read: value=2000 unit=rpm
